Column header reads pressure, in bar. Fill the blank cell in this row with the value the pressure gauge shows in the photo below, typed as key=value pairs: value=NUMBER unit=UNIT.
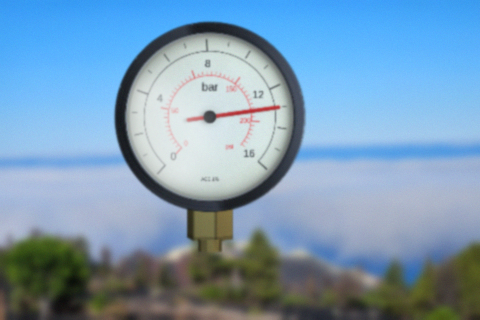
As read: value=13 unit=bar
